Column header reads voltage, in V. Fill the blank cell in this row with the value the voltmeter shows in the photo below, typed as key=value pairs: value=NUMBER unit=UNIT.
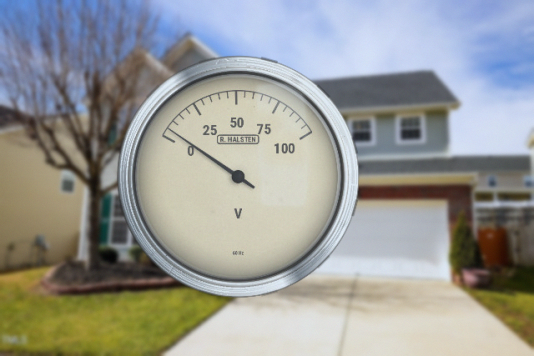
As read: value=5 unit=V
